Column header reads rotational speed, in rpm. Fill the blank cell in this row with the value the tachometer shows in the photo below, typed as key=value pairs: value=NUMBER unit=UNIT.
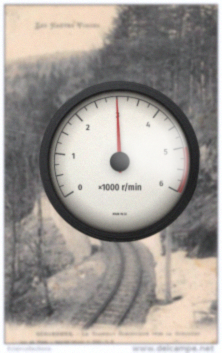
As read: value=3000 unit=rpm
